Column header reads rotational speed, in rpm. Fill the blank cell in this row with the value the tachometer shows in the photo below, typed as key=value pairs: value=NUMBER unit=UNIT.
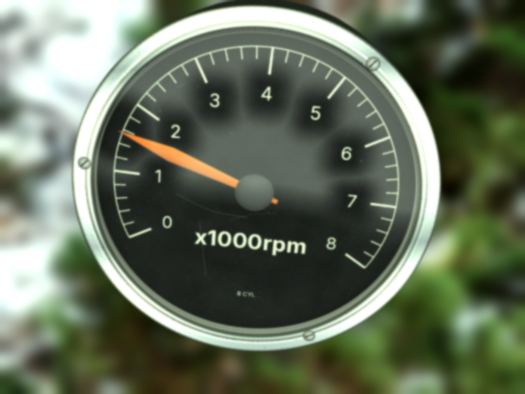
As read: value=1600 unit=rpm
